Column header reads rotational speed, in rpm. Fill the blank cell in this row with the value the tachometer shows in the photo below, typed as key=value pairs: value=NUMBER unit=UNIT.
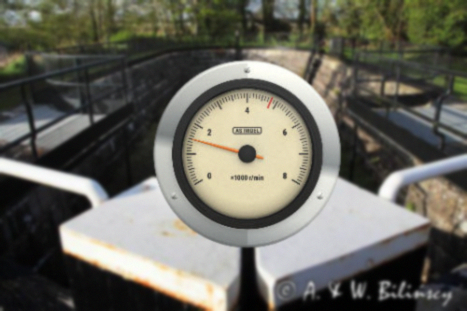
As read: value=1500 unit=rpm
